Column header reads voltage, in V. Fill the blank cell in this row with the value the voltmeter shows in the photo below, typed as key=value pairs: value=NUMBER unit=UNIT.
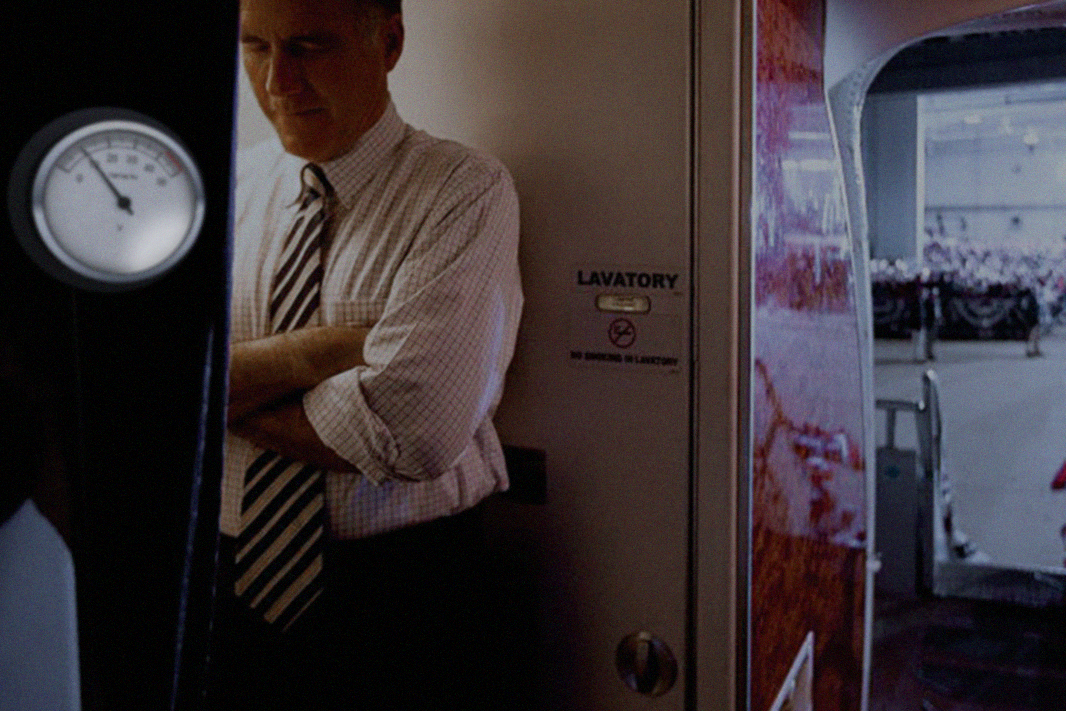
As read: value=10 unit=V
